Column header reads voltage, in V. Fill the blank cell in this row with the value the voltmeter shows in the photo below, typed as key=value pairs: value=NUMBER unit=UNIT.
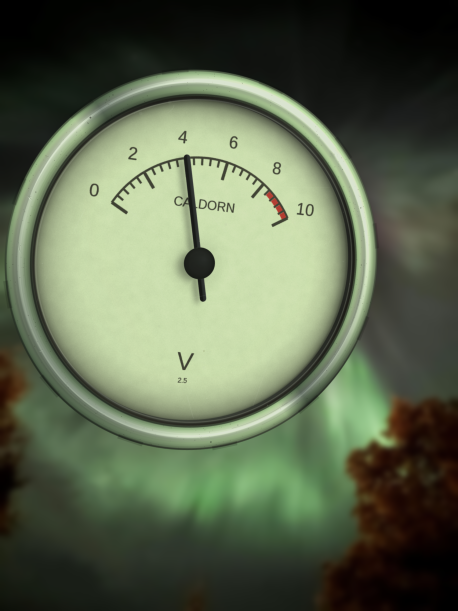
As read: value=4 unit=V
